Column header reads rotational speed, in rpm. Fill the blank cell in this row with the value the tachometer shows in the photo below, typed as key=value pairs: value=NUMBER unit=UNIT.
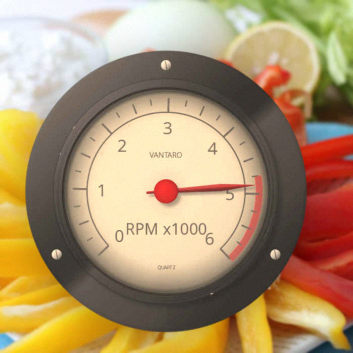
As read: value=4875 unit=rpm
